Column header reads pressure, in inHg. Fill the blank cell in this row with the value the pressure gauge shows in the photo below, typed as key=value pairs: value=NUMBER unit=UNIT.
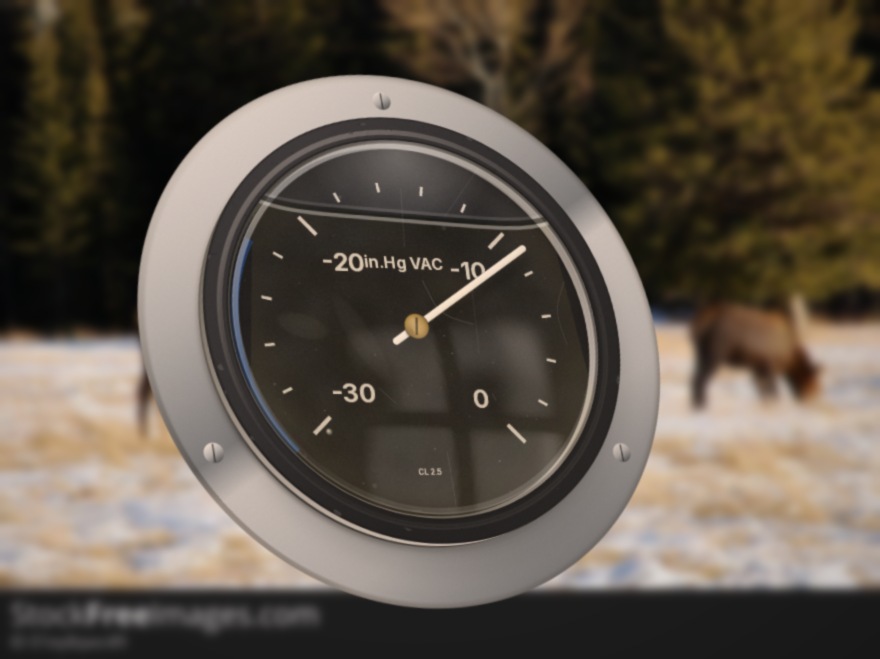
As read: value=-9 unit=inHg
